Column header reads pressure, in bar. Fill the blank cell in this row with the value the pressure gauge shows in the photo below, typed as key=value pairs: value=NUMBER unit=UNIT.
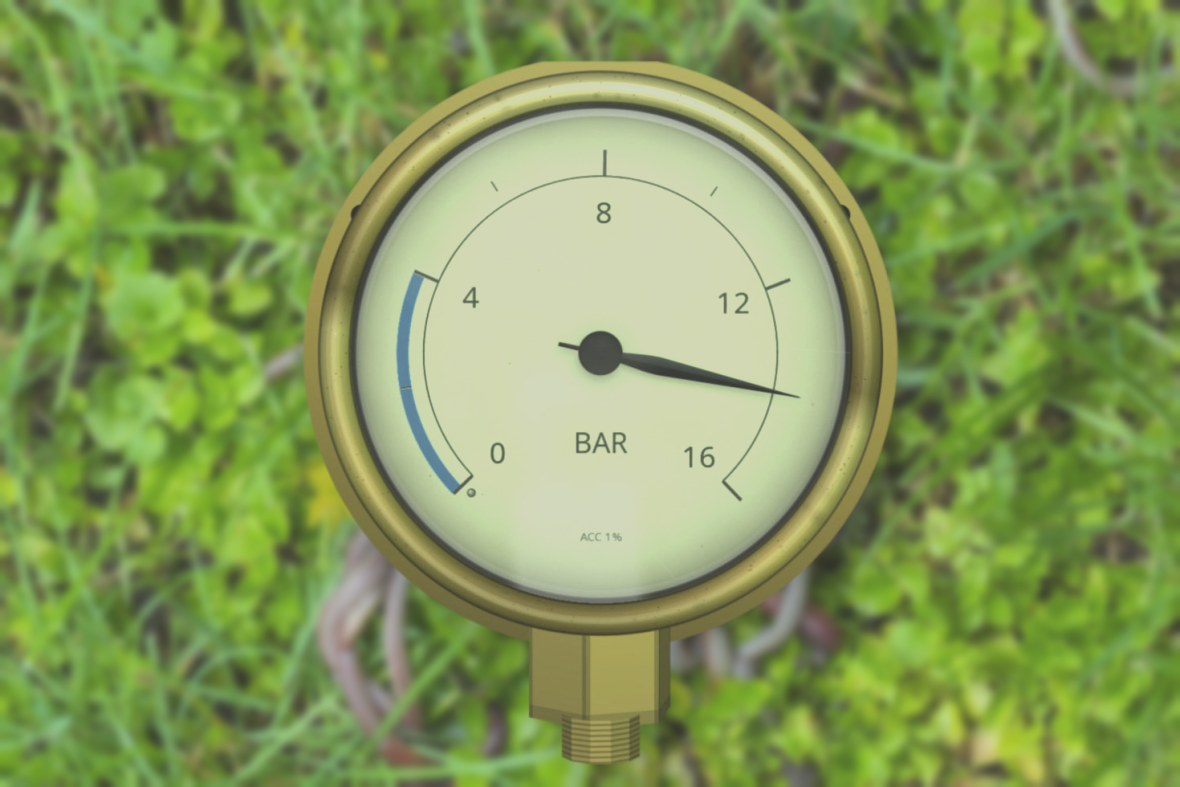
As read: value=14 unit=bar
